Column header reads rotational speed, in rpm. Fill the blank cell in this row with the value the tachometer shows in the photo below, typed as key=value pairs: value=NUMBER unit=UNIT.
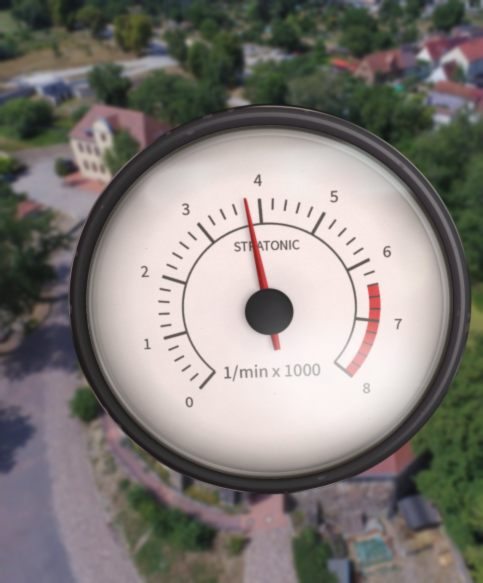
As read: value=3800 unit=rpm
